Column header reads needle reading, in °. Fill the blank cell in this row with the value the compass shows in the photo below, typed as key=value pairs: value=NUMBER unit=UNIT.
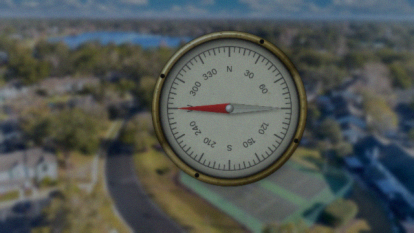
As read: value=270 unit=°
